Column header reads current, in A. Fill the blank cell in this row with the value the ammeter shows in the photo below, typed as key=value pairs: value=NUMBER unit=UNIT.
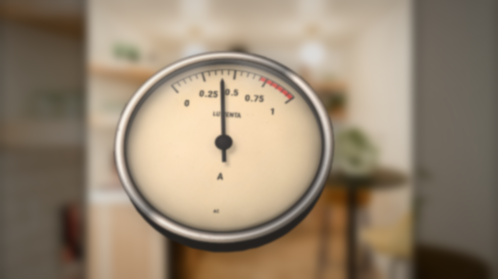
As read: value=0.4 unit=A
